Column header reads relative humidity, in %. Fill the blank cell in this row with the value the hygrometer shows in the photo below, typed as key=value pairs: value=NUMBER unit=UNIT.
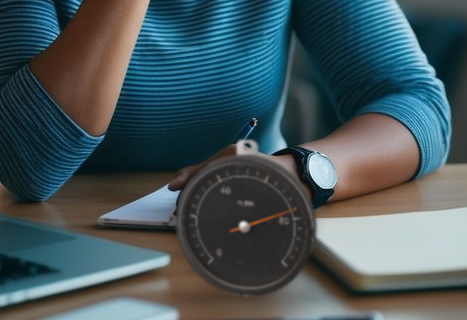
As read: value=76 unit=%
